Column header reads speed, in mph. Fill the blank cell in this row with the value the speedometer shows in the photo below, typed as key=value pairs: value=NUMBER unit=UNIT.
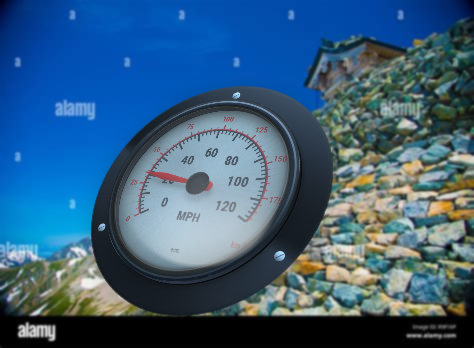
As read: value=20 unit=mph
